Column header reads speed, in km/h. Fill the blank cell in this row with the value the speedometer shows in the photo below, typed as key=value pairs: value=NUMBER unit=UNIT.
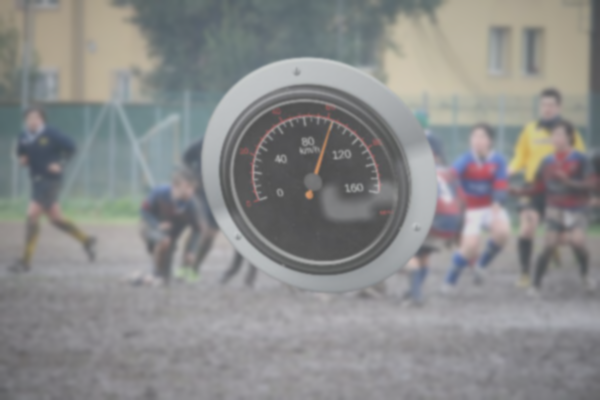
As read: value=100 unit=km/h
